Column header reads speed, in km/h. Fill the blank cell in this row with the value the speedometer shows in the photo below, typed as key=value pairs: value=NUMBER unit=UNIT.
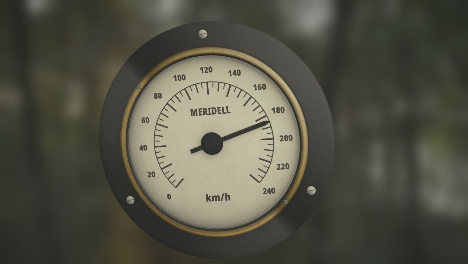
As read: value=185 unit=km/h
